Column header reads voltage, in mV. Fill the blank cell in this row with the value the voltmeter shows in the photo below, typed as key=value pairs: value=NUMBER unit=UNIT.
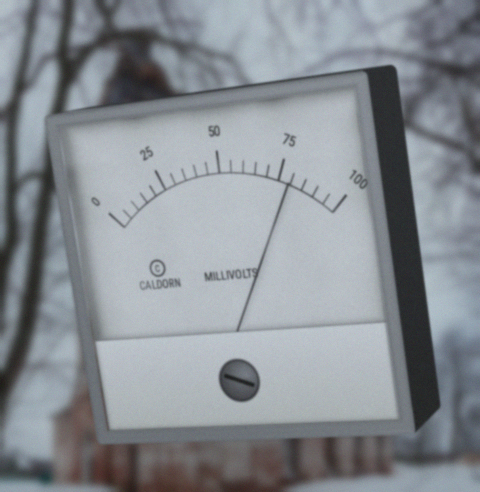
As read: value=80 unit=mV
